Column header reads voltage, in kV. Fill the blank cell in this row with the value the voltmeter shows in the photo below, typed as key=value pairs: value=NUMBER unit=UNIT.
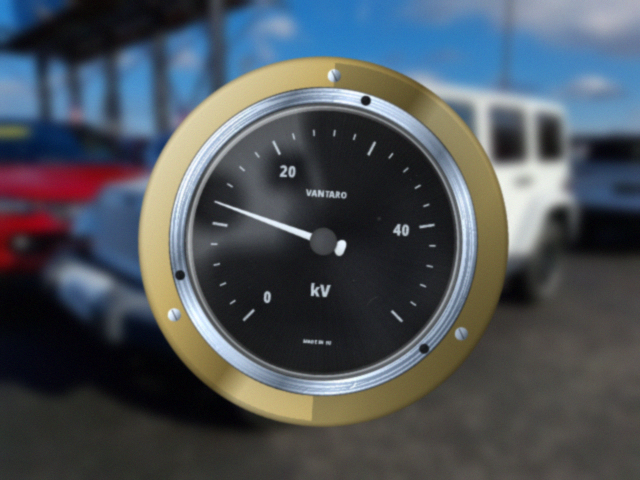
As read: value=12 unit=kV
